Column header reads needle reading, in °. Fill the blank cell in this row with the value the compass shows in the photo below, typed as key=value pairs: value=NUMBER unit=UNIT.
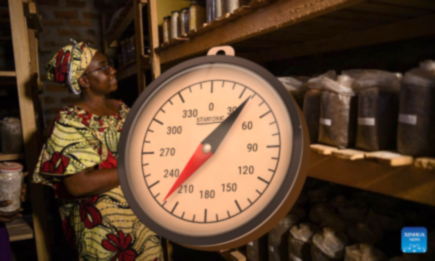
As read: value=220 unit=°
